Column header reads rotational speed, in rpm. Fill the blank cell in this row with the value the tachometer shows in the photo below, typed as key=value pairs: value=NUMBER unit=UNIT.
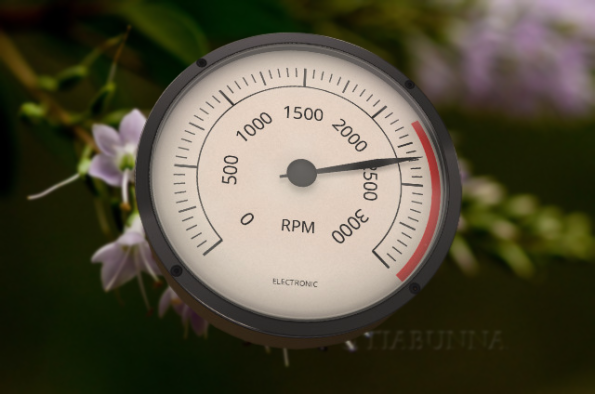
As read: value=2350 unit=rpm
